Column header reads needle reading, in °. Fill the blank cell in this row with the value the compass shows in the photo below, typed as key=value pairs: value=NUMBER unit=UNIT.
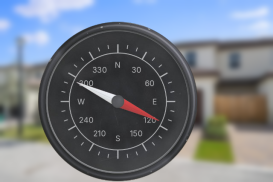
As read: value=115 unit=°
